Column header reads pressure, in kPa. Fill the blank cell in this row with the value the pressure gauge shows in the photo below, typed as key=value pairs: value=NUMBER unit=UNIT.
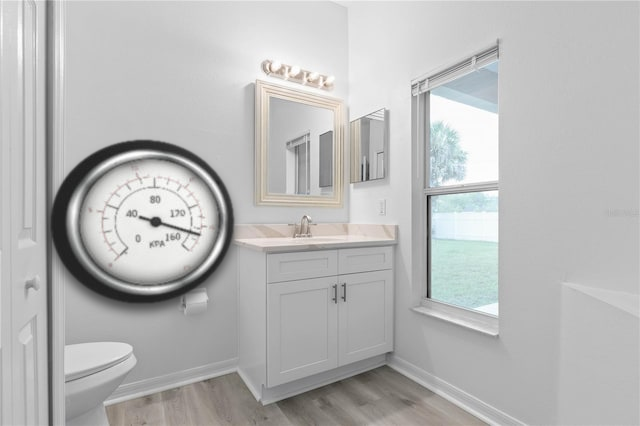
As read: value=145 unit=kPa
